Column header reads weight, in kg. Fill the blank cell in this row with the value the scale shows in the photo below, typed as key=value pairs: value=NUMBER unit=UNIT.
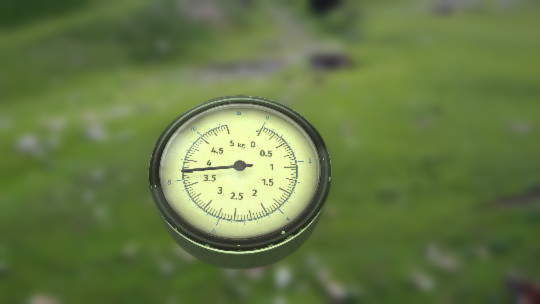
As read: value=3.75 unit=kg
